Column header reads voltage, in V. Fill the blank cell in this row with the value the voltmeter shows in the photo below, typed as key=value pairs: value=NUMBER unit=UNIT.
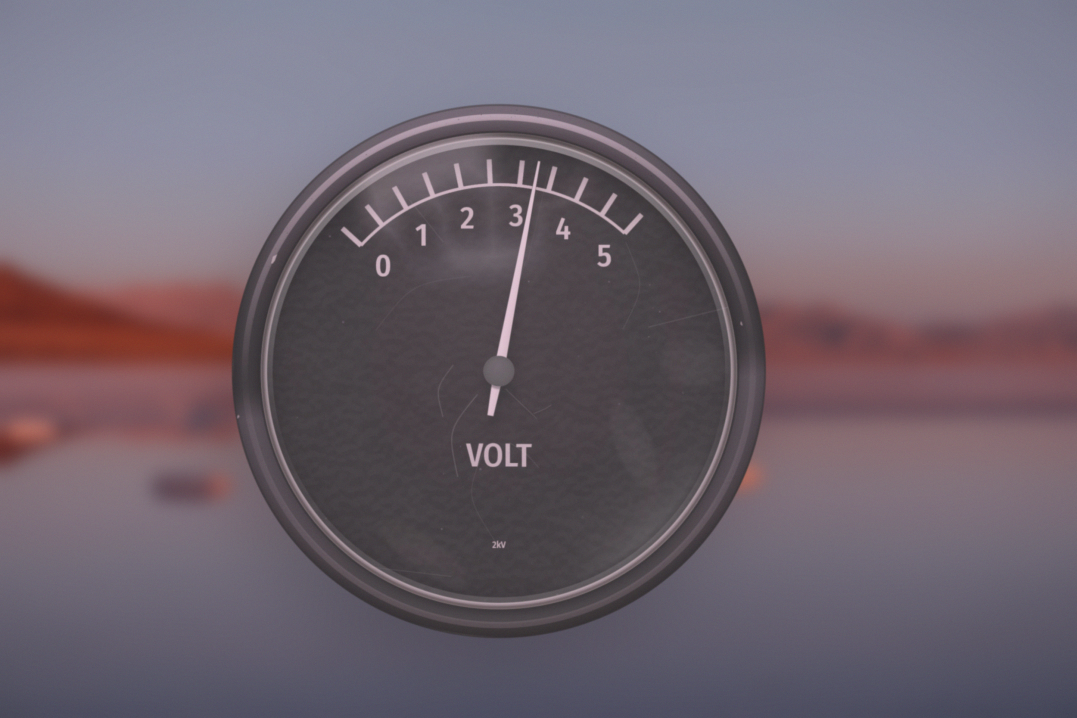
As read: value=3.25 unit=V
